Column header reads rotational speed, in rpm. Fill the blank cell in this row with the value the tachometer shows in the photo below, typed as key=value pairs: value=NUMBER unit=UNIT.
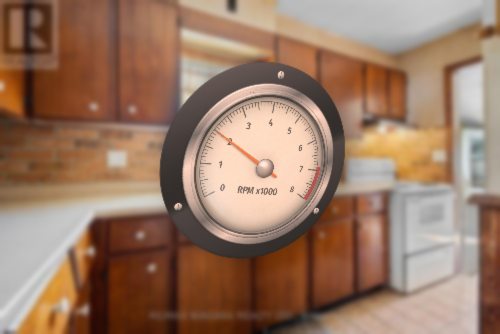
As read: value=2000 unit=rpm
